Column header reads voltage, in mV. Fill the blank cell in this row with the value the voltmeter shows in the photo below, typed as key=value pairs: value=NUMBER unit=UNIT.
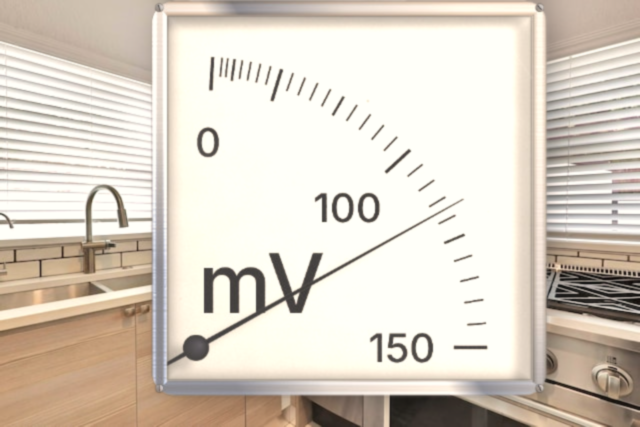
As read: value=117.5 unit=mV
